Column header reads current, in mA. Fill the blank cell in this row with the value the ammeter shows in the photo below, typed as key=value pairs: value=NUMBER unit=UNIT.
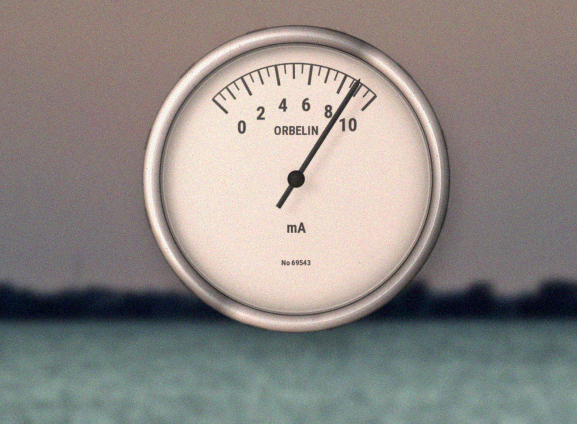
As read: value=8.75 unit=mA
